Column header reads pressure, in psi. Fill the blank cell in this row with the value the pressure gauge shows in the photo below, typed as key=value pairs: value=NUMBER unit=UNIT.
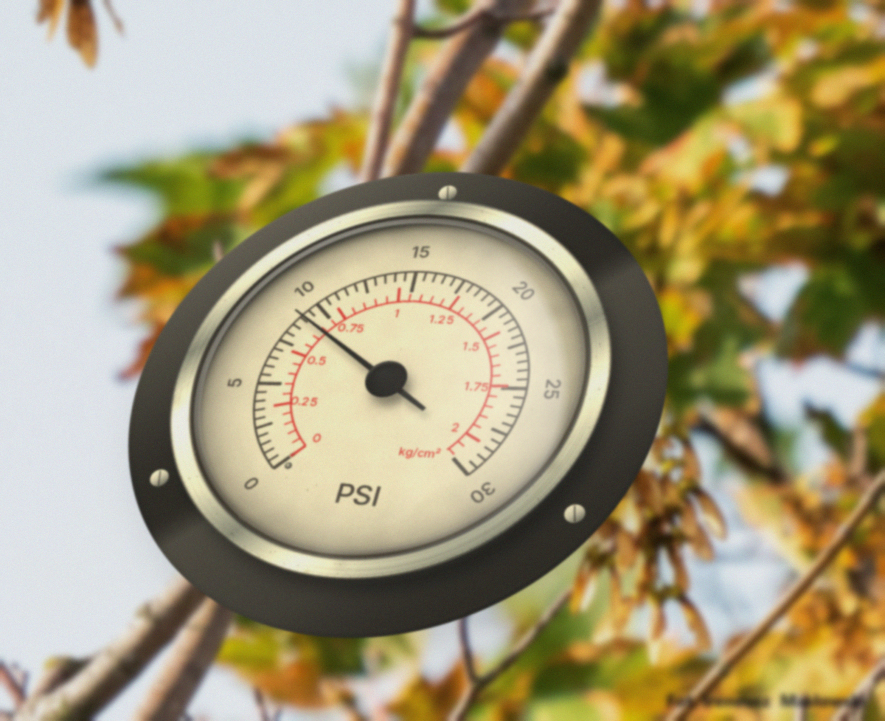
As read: value=9 unit=psi
